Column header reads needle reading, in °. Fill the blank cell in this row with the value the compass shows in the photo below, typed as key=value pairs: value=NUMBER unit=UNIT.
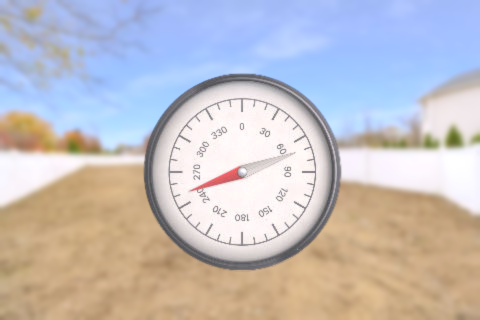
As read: value=250 unit=°
